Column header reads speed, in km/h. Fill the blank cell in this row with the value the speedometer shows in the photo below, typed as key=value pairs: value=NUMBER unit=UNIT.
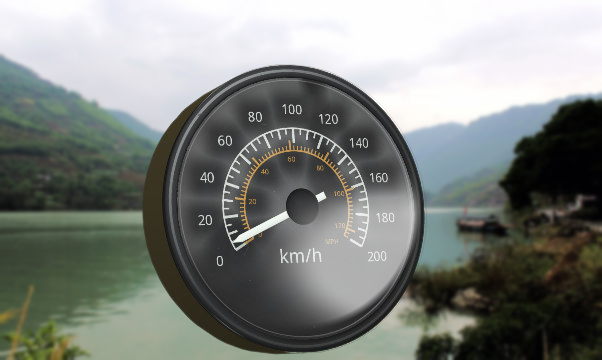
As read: value=5 unit=km/h
